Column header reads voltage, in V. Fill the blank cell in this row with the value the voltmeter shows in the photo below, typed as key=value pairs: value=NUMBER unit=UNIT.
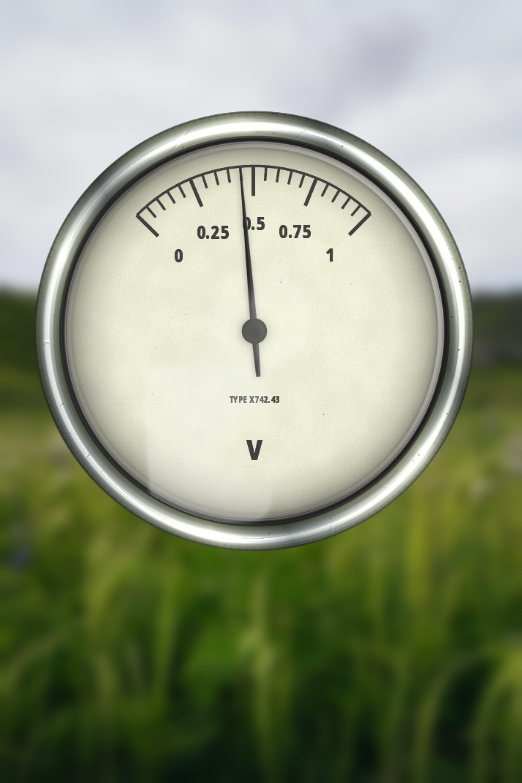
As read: value=0.45 unit=V
